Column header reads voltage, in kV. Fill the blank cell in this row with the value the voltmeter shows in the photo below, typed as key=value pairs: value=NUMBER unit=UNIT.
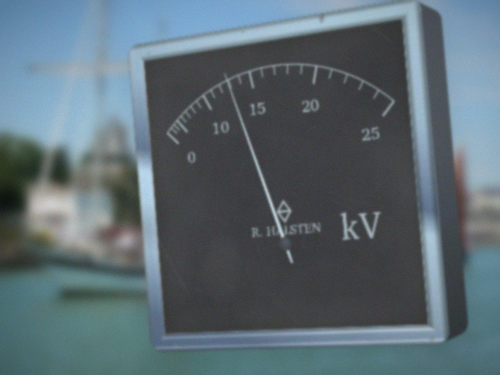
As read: value=13 unit=kV
